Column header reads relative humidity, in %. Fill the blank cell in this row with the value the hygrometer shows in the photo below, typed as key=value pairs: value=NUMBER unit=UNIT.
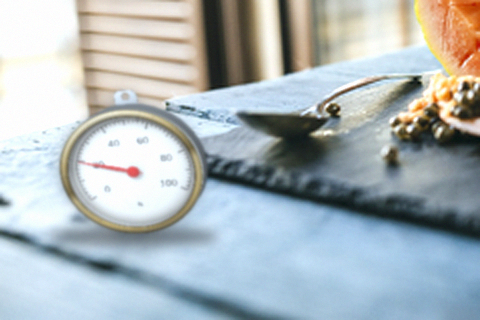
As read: value=20 unit=%
